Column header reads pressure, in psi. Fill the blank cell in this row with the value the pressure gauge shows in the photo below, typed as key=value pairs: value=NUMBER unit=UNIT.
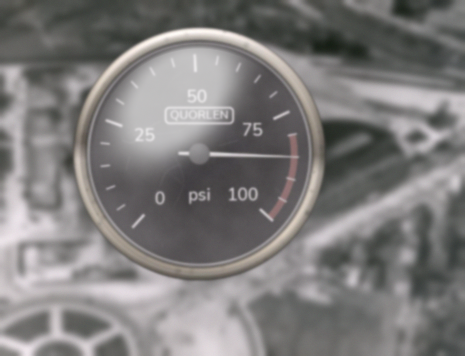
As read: value=85 unit=psi
